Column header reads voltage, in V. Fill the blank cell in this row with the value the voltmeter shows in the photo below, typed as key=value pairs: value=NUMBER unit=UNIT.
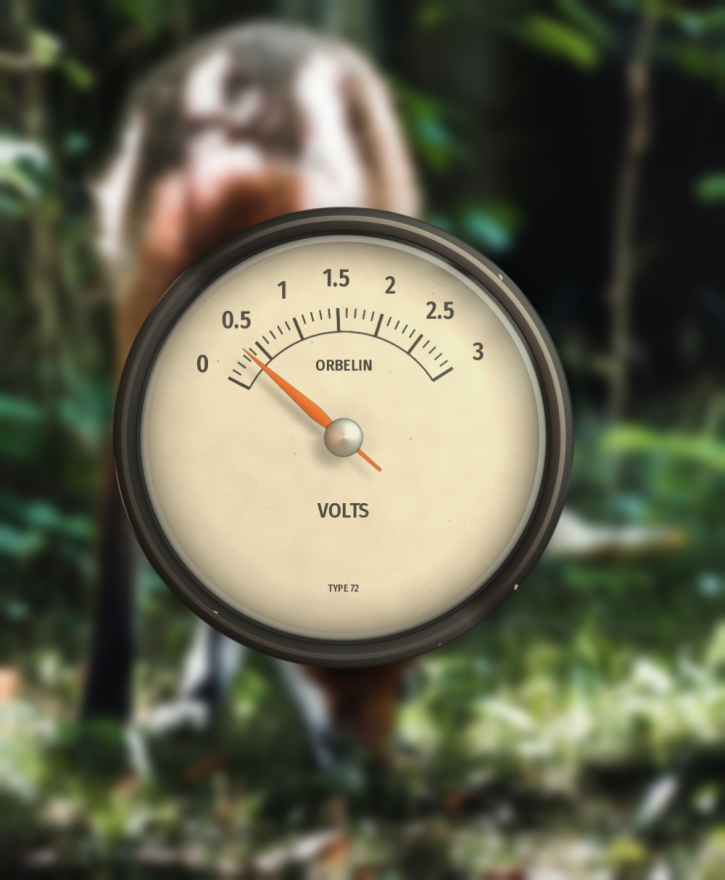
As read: value=0.35 unit=V
